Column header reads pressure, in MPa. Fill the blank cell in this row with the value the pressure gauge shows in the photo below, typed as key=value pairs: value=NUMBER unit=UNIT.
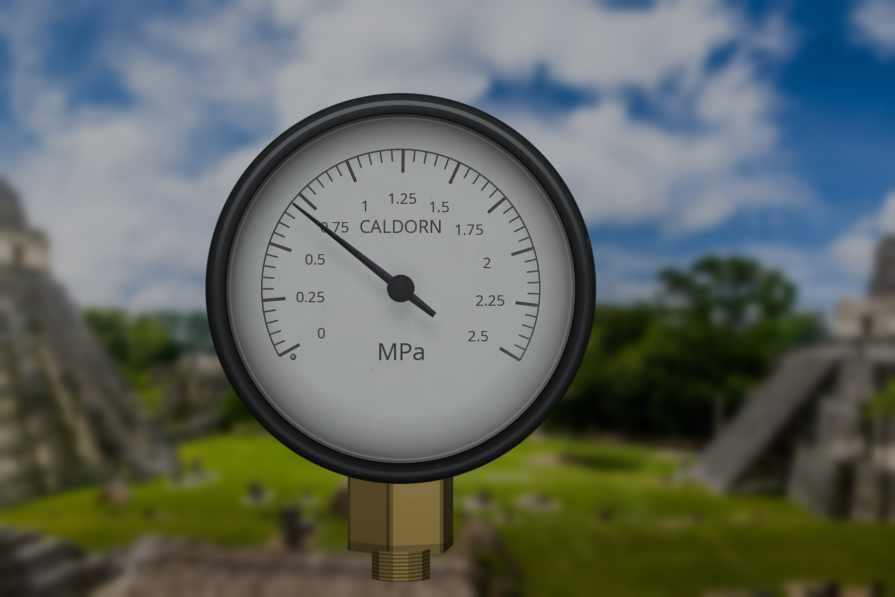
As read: value=0.7 unit=MPa
